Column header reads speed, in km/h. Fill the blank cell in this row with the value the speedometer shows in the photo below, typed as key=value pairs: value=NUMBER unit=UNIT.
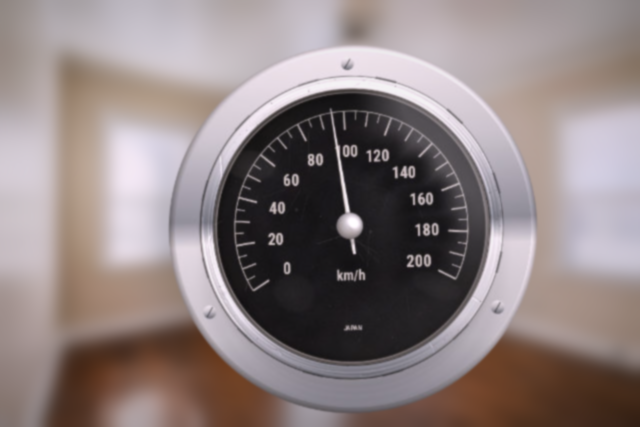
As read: value=95 unit=km/h
